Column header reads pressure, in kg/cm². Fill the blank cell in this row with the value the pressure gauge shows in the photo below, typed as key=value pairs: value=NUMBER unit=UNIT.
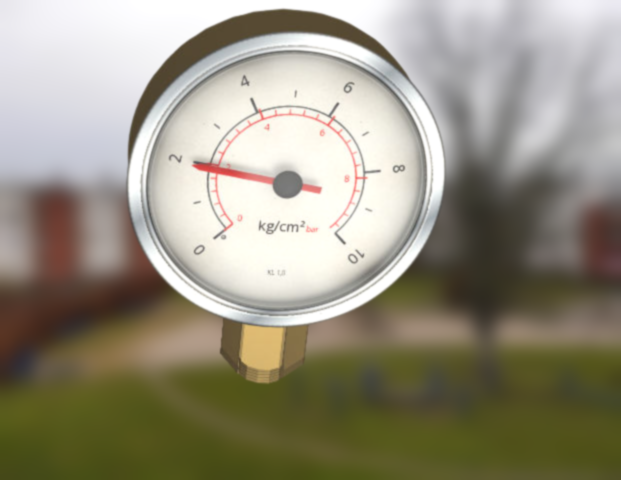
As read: value=2 unit=kg/cm²
